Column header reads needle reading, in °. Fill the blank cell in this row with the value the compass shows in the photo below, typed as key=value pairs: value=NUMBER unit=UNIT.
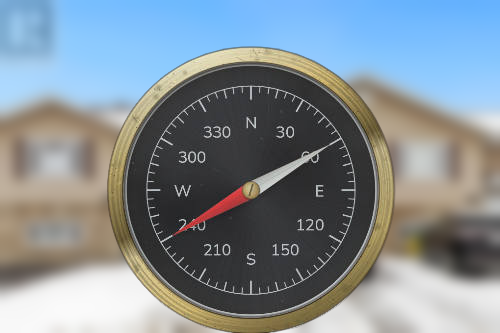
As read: value=240 unit=°
